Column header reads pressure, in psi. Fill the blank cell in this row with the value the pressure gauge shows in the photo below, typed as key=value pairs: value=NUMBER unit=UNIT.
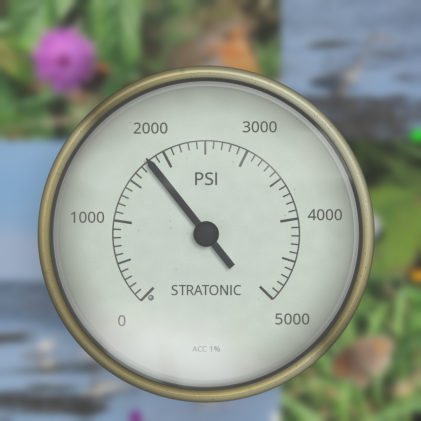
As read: value=1800 unit=psi
